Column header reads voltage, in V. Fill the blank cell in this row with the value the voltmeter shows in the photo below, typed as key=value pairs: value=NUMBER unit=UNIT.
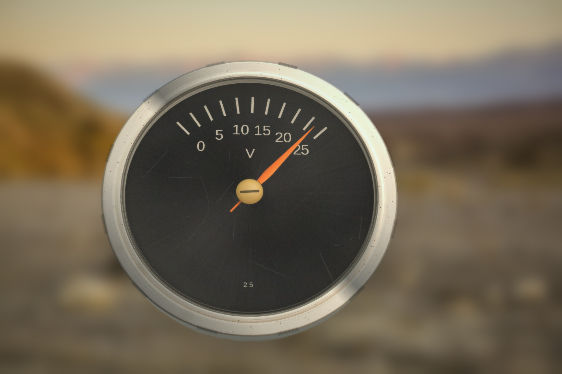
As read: value=23.75 unit=V
